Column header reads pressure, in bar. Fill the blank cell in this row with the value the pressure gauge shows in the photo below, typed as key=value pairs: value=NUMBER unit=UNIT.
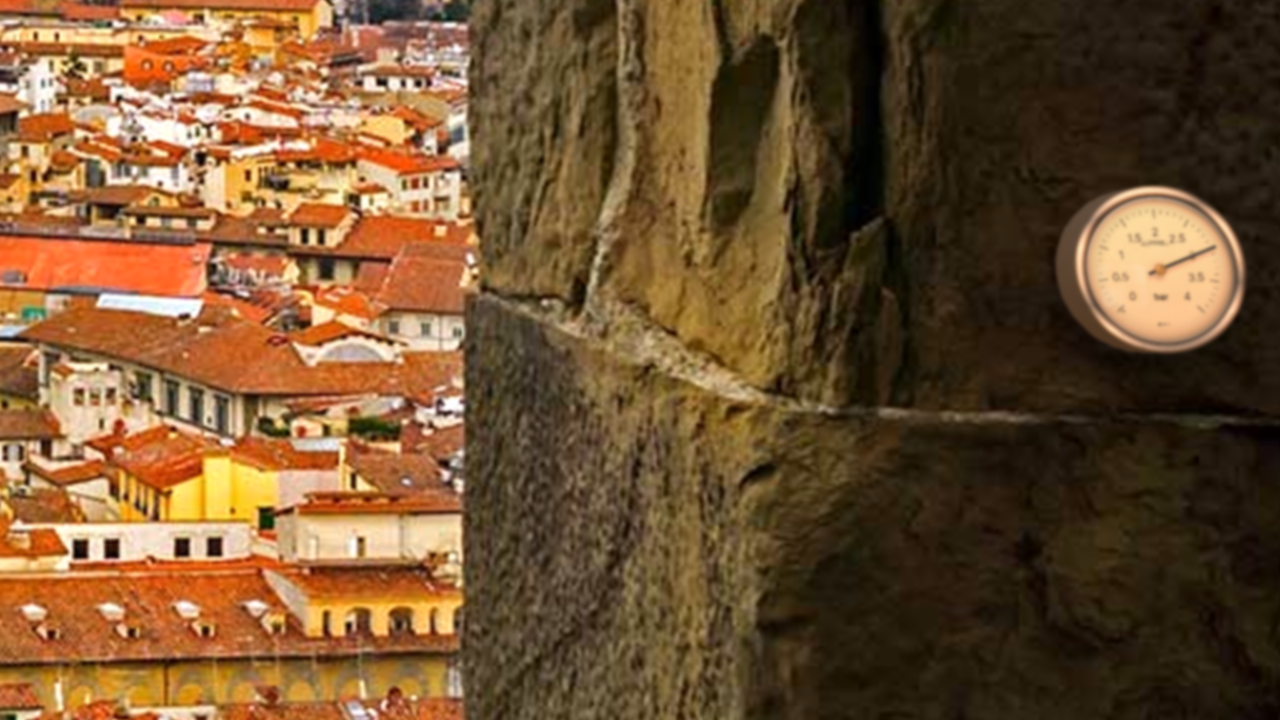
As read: value=3 unit=bar
